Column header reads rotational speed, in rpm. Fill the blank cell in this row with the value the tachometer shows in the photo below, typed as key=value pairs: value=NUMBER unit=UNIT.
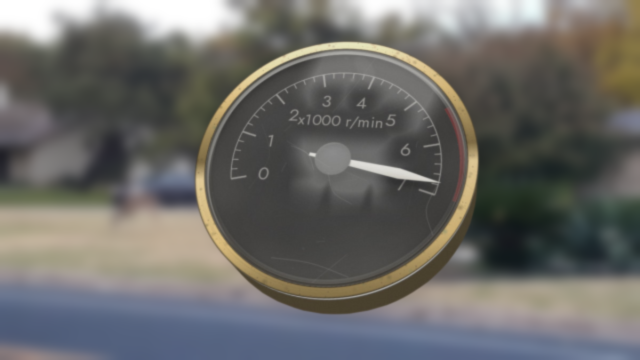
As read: value=6800 unit=rpm
